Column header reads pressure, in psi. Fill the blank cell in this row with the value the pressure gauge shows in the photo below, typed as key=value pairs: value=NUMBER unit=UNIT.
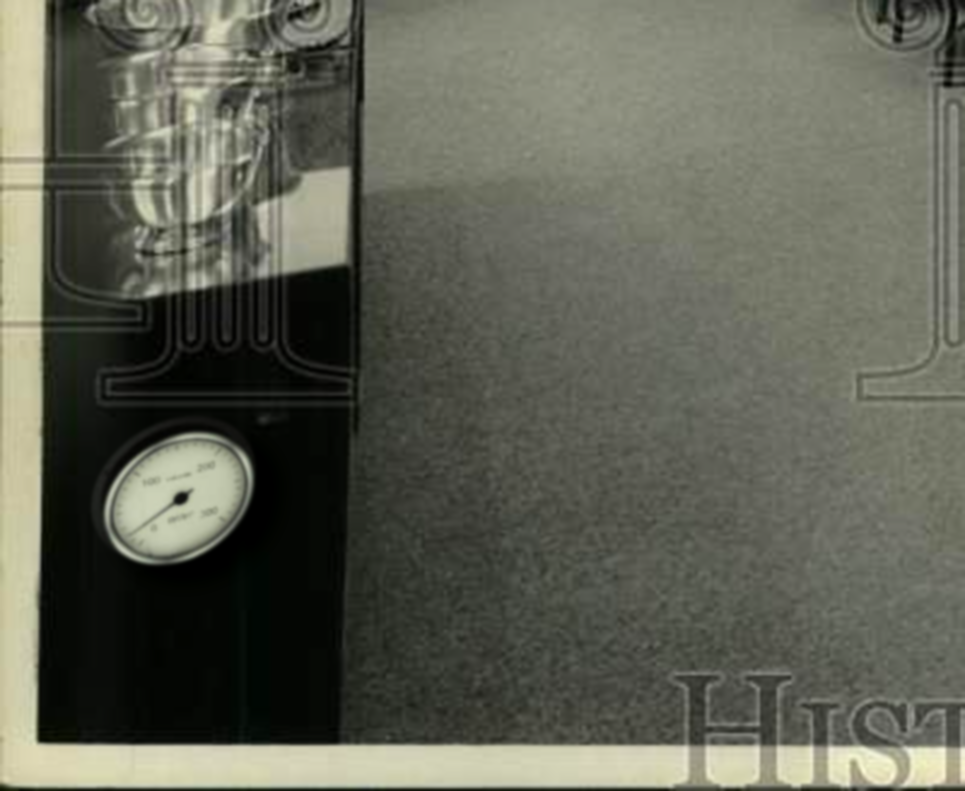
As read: value=20 unit=psi
